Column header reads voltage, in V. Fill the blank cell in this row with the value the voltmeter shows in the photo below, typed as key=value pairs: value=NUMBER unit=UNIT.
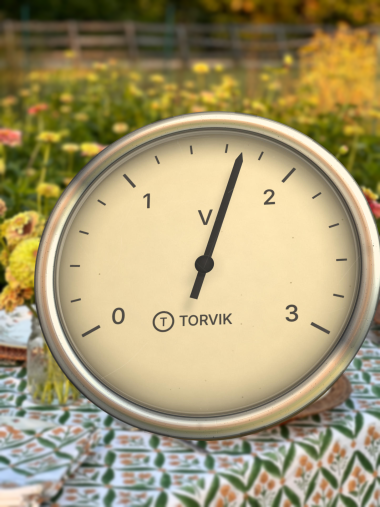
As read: value=1.7 unit=V
